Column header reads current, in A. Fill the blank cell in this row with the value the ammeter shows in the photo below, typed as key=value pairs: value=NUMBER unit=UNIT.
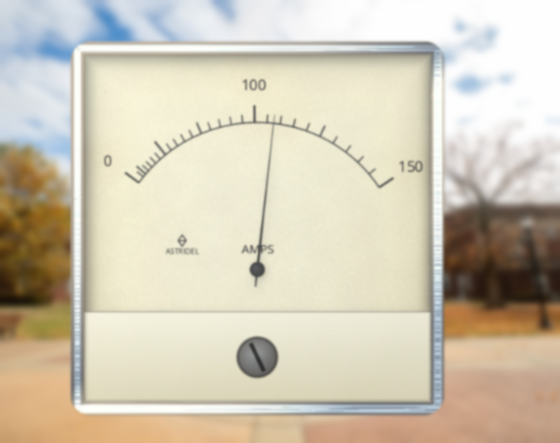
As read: value=107.5 unit=A
